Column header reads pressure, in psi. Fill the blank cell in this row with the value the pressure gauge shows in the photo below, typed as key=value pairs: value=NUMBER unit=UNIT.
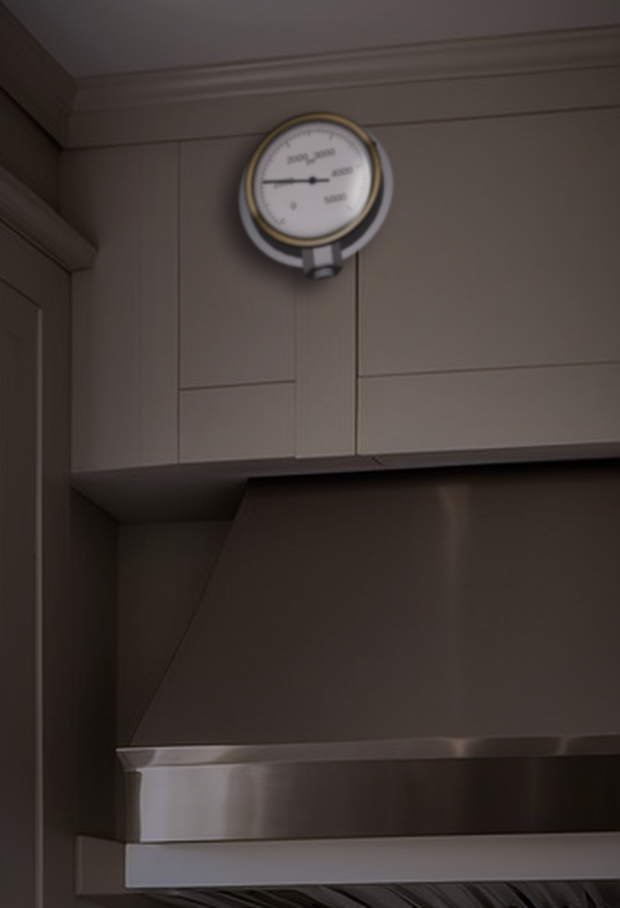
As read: value=1000 unit=psi
